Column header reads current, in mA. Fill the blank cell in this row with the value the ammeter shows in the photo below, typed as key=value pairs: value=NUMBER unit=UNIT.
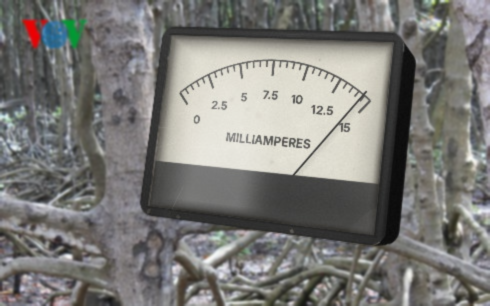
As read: value=14.5 unit=mA
